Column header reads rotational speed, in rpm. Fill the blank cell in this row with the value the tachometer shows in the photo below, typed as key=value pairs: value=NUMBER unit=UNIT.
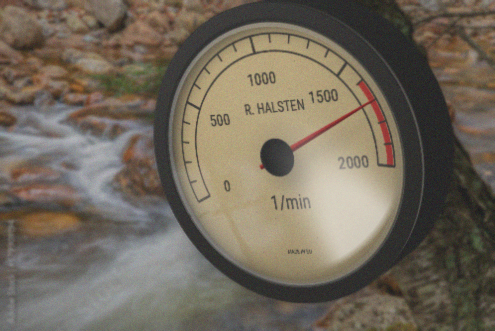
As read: value=1700 unit=rpm
